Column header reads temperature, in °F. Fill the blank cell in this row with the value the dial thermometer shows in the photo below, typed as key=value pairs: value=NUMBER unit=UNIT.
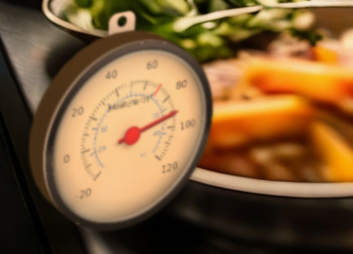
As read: value=90 unit=°F
